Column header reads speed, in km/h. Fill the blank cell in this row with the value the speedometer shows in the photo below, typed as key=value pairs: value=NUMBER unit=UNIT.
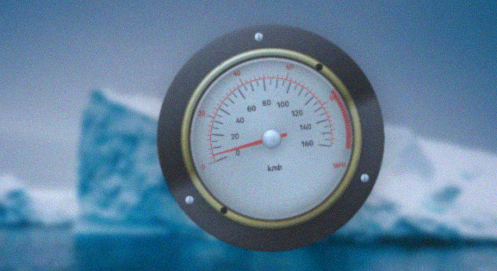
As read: value=5 unit=km/h
